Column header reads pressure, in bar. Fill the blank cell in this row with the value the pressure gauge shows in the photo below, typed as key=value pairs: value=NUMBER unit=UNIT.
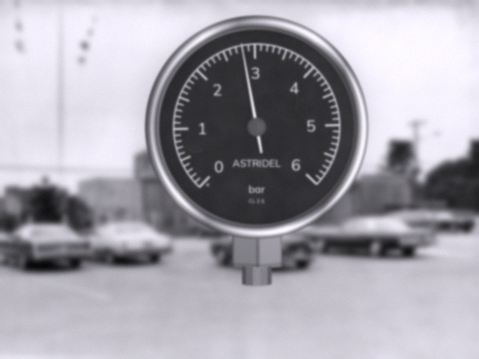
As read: value=2.8 unit=bar
